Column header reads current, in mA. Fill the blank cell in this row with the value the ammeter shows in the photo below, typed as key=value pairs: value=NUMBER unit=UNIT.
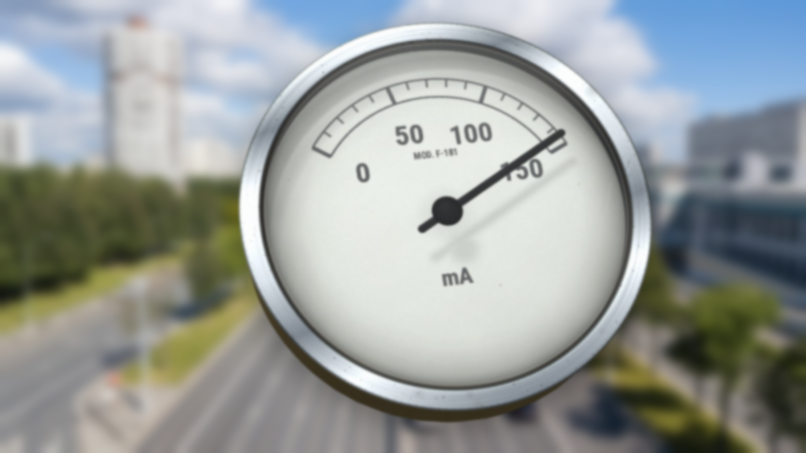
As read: value=145 unit=mA
